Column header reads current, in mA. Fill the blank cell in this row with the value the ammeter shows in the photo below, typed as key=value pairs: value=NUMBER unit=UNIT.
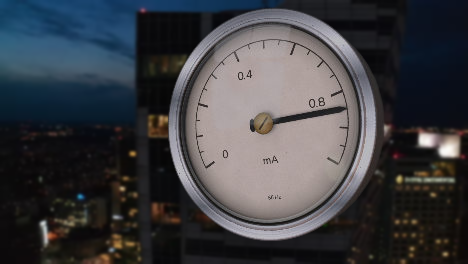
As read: value=0.85 unit=mA
